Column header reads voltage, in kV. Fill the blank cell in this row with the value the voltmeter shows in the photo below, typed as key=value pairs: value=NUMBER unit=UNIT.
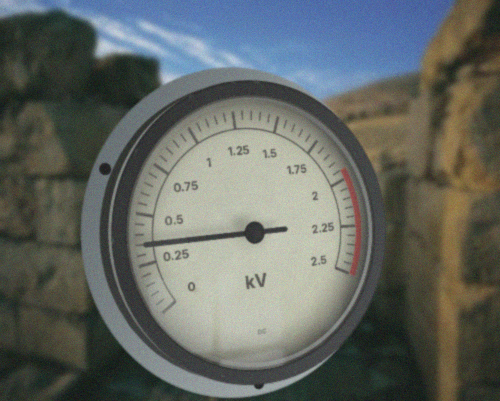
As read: value=0.35 unit=kV
